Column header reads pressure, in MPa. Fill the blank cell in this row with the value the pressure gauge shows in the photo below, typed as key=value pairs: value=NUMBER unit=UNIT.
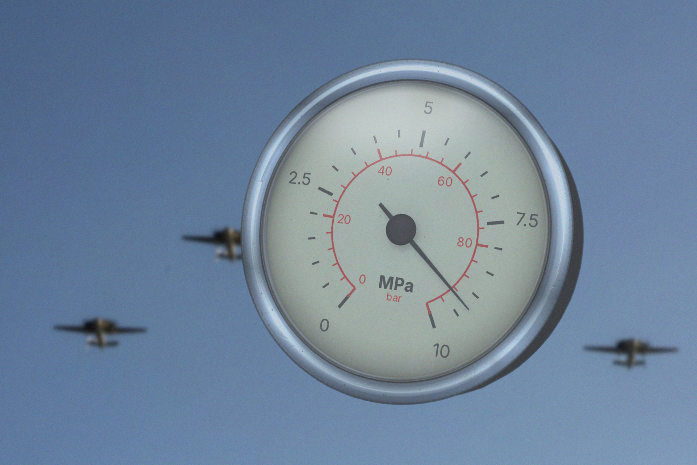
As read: value=9.25 unit=MPa
